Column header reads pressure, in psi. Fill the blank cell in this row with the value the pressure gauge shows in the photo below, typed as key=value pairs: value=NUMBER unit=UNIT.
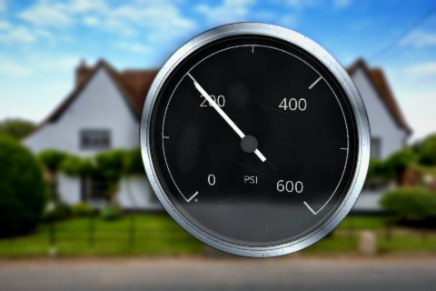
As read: value=200 unit=psi
